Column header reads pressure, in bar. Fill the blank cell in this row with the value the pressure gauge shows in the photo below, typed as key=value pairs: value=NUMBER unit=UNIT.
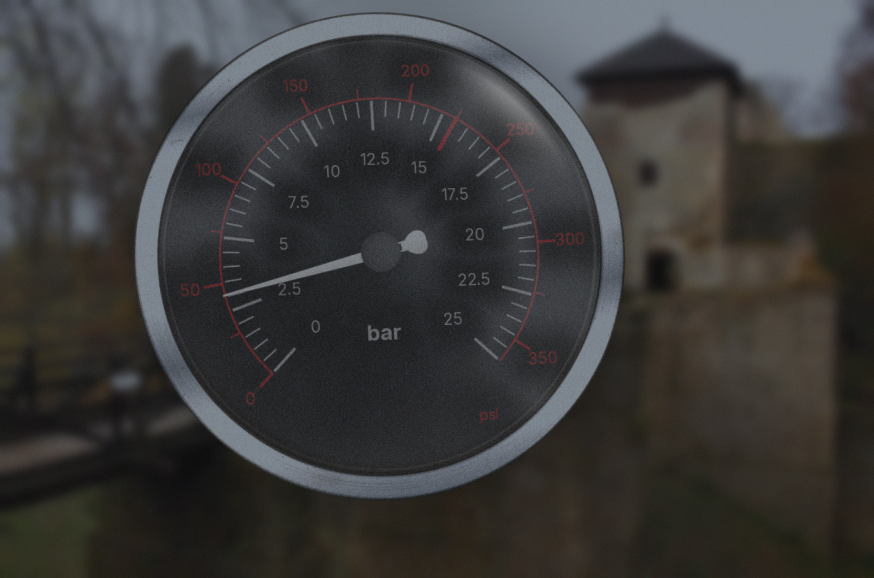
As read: value=3 unit=bar
